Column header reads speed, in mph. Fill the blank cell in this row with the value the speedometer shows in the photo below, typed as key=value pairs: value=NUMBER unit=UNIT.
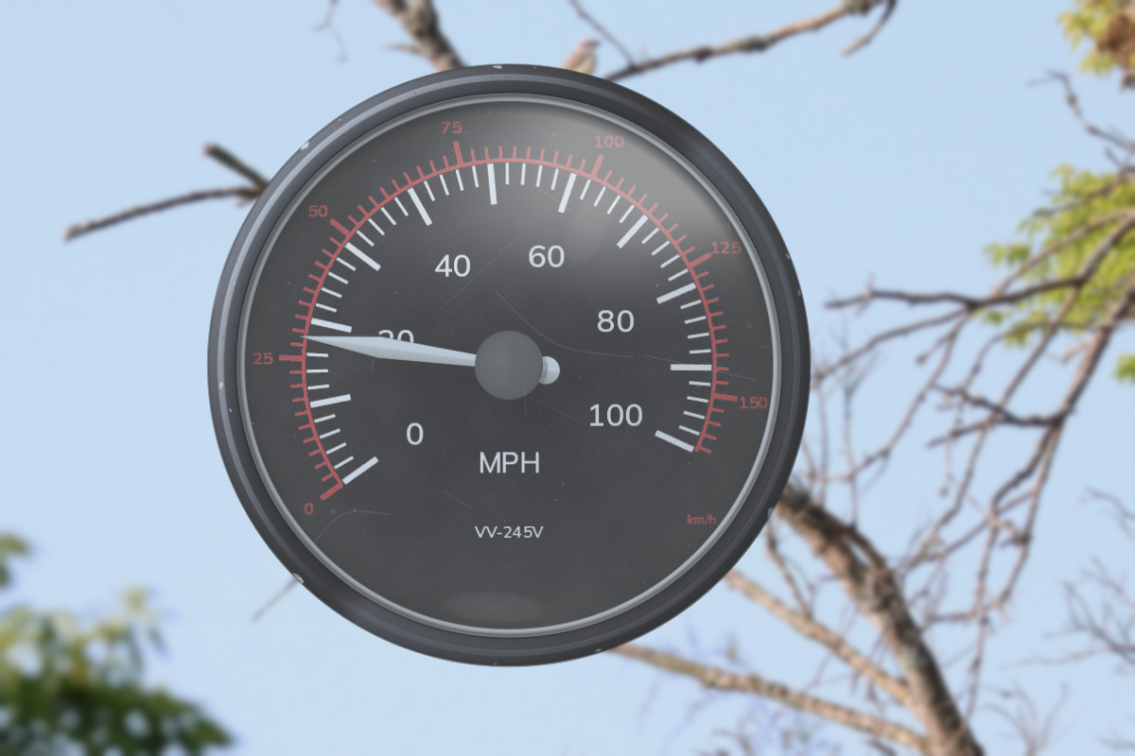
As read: value=18 unit=mph
